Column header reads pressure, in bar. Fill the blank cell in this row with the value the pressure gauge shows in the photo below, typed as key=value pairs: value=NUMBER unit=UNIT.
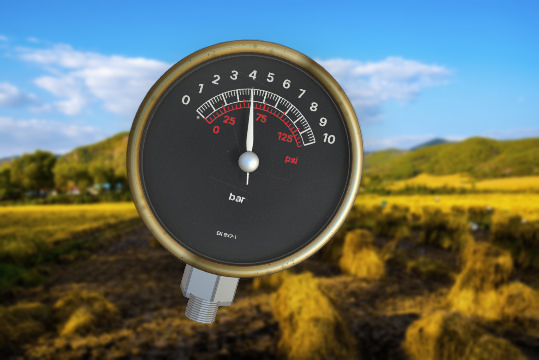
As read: value=4 unit=bar
